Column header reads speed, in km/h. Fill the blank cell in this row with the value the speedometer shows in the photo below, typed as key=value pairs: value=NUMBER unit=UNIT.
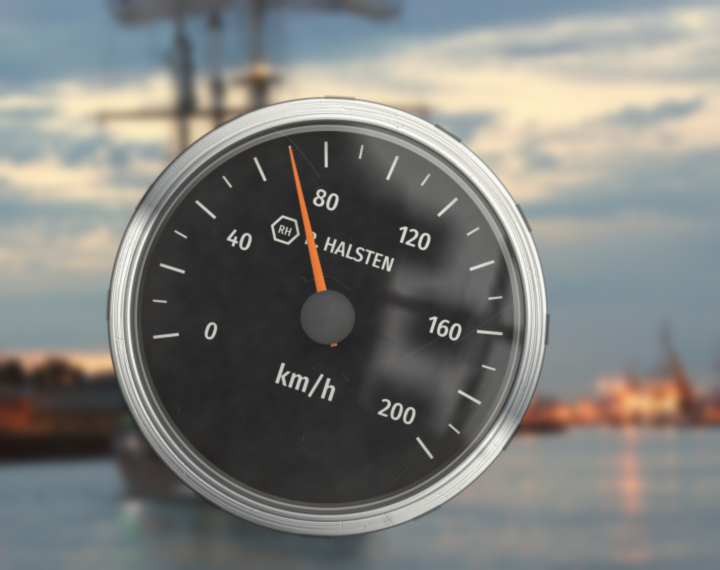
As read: value=70 unit=km/h
